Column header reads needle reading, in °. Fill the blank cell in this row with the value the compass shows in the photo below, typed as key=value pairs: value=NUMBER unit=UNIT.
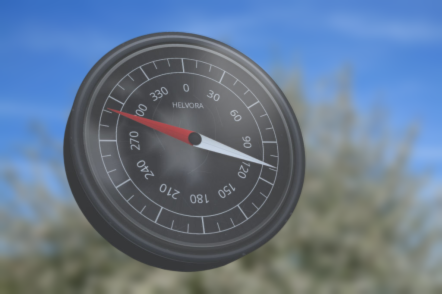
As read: value=290 unit=°
